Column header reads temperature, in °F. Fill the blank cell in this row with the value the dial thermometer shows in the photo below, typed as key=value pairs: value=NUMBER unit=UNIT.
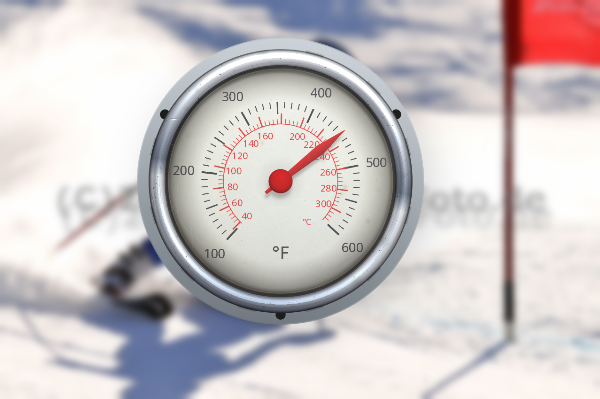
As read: value=450 unit=°F
